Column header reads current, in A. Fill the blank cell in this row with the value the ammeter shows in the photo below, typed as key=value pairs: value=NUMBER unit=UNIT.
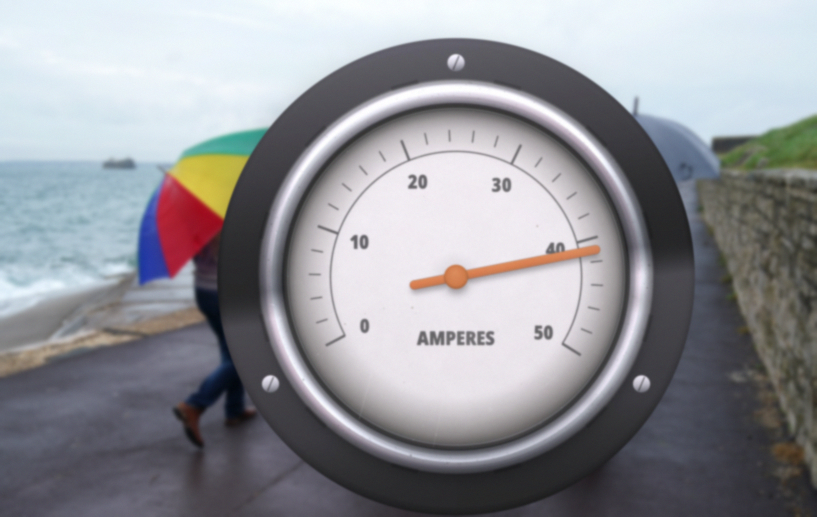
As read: value=41 unit=A
